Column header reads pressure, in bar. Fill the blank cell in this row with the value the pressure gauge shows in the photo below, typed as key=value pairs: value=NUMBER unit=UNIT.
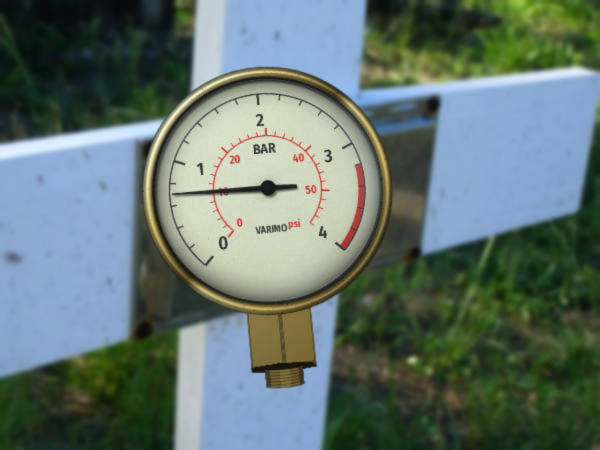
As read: value=0.7 unit=bar
